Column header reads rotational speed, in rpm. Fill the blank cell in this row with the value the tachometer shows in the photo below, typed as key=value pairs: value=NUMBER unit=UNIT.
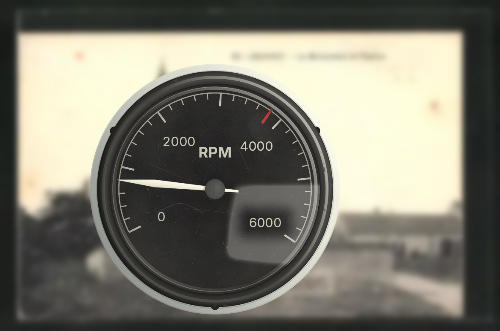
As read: value=800 unit=rpm
